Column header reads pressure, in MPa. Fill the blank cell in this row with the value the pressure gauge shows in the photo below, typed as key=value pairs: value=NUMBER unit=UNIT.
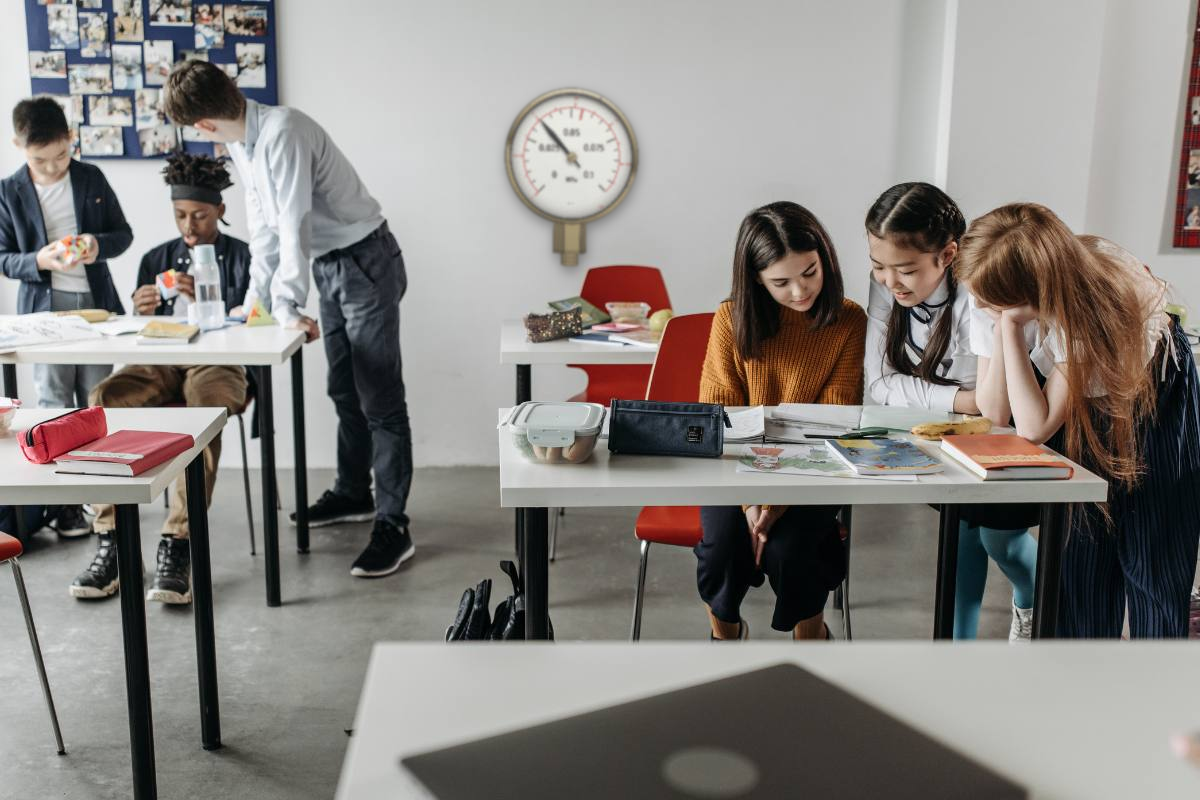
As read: value=0.035 unit=MPa
